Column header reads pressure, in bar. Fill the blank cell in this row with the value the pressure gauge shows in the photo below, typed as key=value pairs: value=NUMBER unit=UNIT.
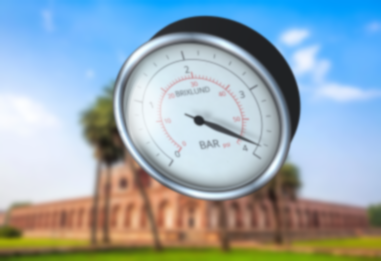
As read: value=3.8 unit=bar
